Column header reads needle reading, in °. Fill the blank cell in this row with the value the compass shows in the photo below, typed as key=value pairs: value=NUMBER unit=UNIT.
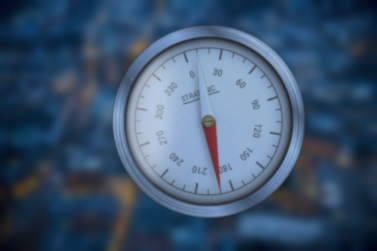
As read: value=190 unit=°
